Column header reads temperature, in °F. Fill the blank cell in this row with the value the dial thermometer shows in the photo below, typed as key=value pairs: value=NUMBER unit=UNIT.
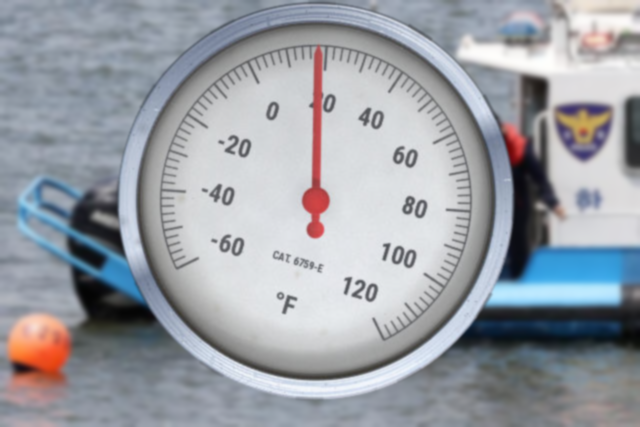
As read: value=18 unit=°F
